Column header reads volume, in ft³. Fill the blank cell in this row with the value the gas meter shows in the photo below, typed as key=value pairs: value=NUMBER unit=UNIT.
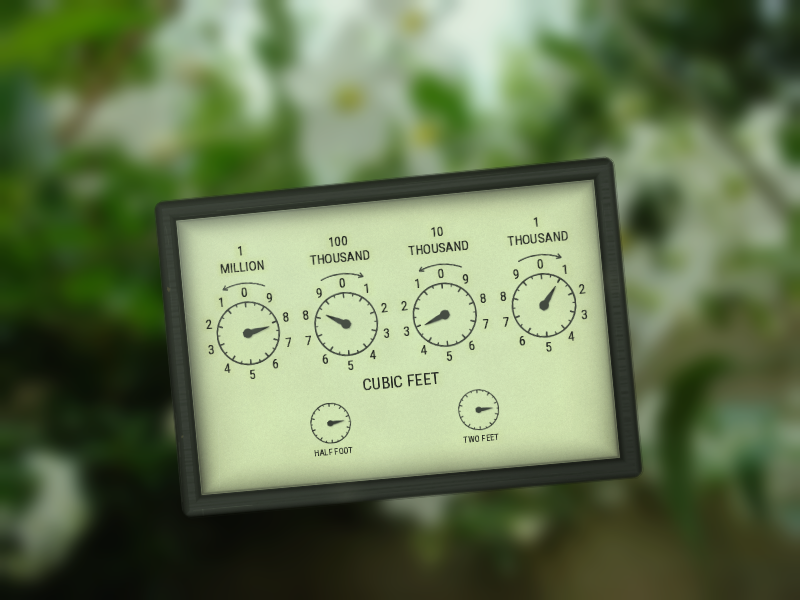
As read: value=783100 unit=ft³
